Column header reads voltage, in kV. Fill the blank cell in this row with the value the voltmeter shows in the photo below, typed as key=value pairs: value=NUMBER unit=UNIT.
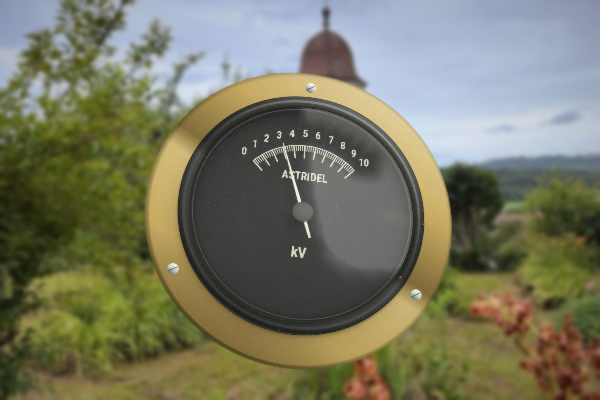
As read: value=3 unit=kV
